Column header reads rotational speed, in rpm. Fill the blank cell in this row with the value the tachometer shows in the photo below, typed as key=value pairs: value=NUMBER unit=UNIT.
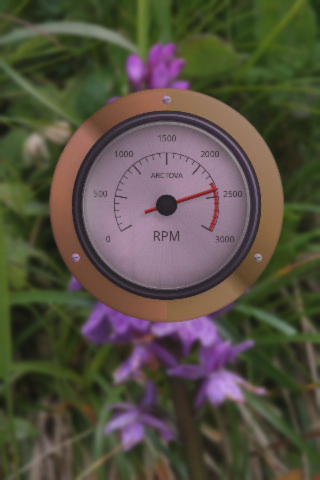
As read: value=2400 unit=rpm
